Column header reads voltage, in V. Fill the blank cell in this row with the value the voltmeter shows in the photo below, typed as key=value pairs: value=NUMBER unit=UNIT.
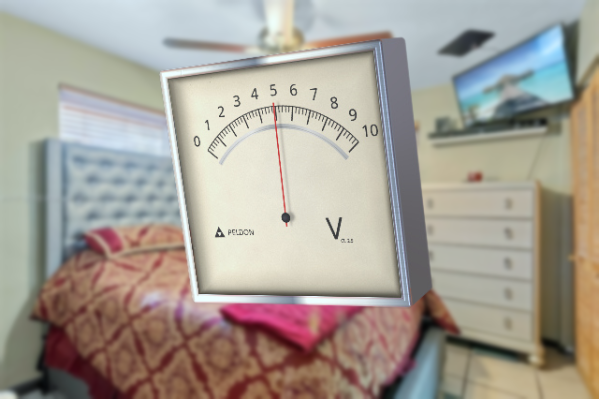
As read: value=5 unit=V
